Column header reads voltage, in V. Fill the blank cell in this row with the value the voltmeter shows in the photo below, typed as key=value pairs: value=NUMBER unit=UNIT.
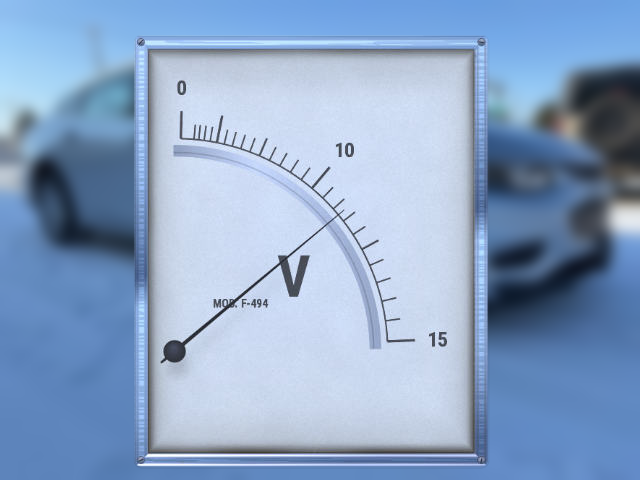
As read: value=11.25 unit=V
